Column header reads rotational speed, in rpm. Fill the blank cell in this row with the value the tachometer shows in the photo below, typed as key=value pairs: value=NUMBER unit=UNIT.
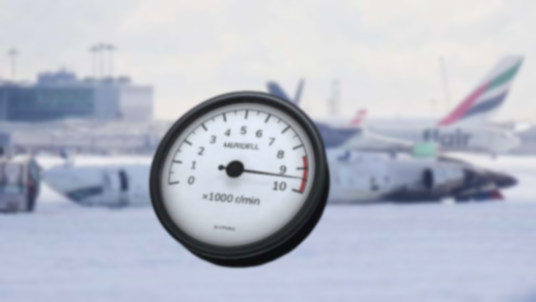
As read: value=9500 unit=rpm
